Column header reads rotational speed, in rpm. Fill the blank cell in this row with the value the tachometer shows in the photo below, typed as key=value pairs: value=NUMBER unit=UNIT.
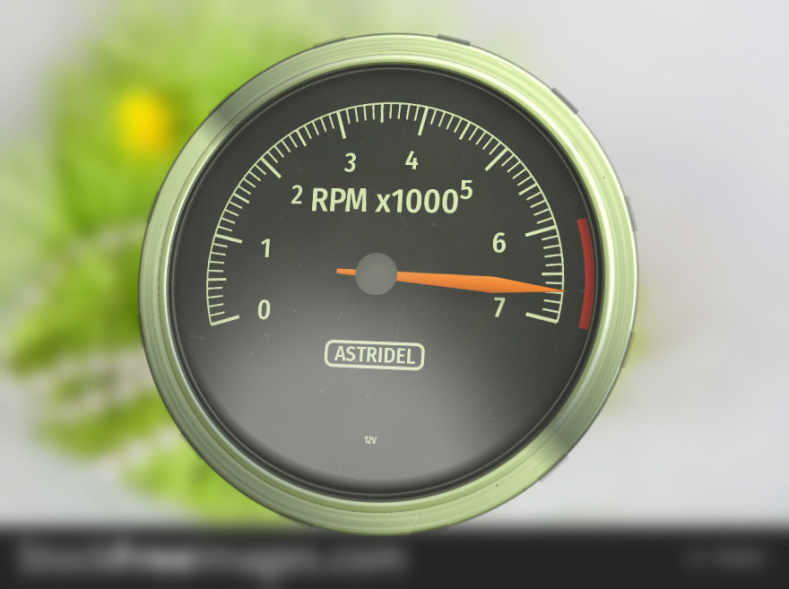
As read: value=6700 unit=rpm
